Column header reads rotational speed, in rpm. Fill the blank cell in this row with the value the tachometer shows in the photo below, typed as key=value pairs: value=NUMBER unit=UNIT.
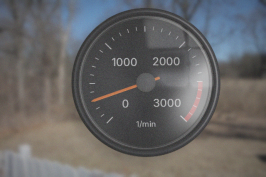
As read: value=300 unit=rpm
